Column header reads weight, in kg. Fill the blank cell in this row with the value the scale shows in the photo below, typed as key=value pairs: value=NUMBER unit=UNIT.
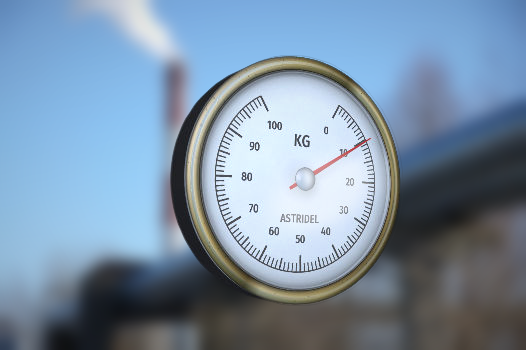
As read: value=10 unit=kg
